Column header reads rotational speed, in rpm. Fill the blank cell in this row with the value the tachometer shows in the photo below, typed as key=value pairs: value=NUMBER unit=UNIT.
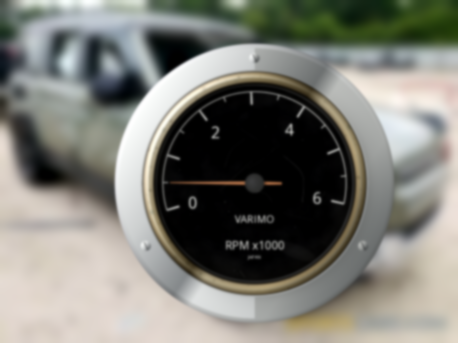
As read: value=500 unit=rpm
